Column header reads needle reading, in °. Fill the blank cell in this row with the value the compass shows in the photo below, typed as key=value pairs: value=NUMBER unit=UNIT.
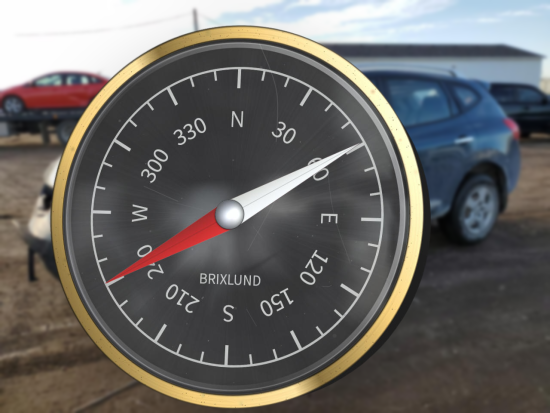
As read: value=240 unit=°
